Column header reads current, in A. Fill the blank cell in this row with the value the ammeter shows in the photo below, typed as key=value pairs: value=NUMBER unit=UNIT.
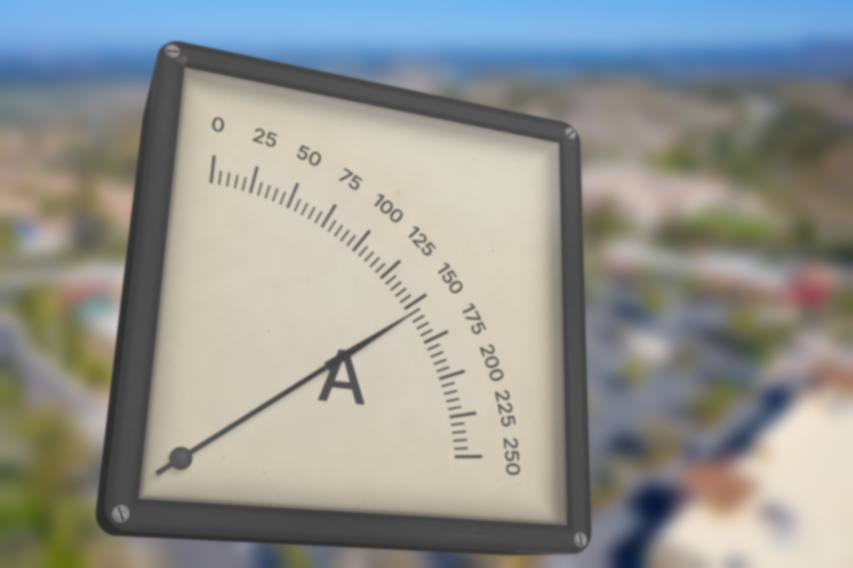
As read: value=155 unit=A
